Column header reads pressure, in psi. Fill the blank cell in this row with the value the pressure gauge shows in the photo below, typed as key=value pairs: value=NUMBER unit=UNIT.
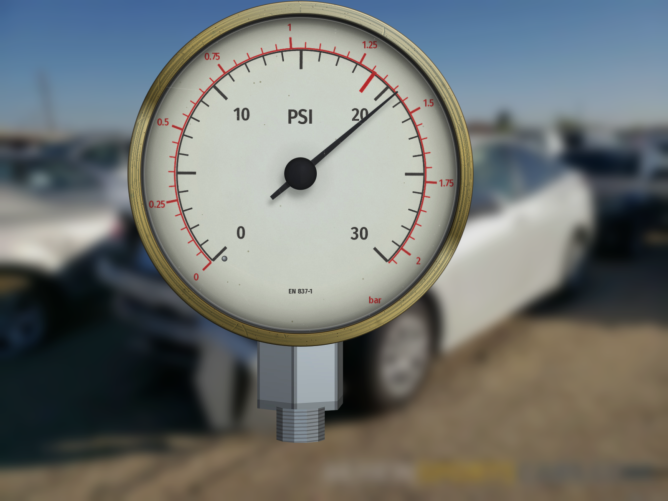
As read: value=20.5 unit=psi
